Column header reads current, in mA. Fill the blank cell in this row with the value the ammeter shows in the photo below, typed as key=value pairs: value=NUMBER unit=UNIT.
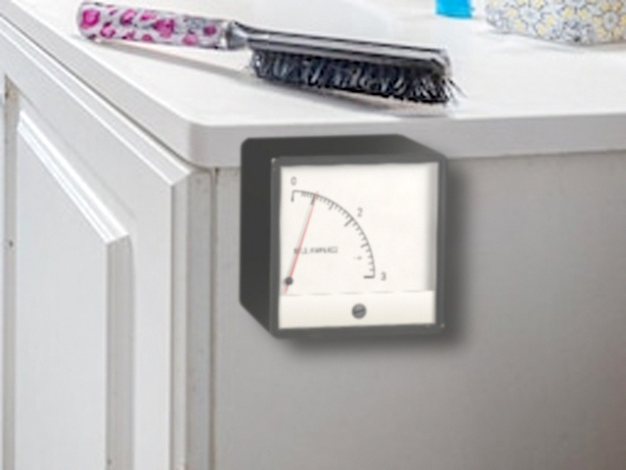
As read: value=1 unit=mA
